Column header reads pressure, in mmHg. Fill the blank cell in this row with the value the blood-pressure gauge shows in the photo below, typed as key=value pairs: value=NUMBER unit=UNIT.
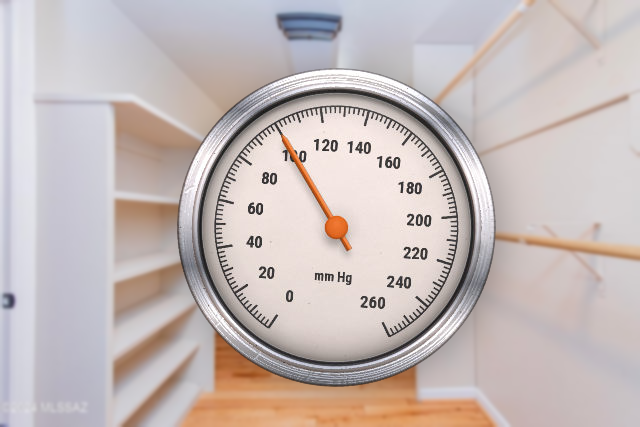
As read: value=100 unit=mmHg
